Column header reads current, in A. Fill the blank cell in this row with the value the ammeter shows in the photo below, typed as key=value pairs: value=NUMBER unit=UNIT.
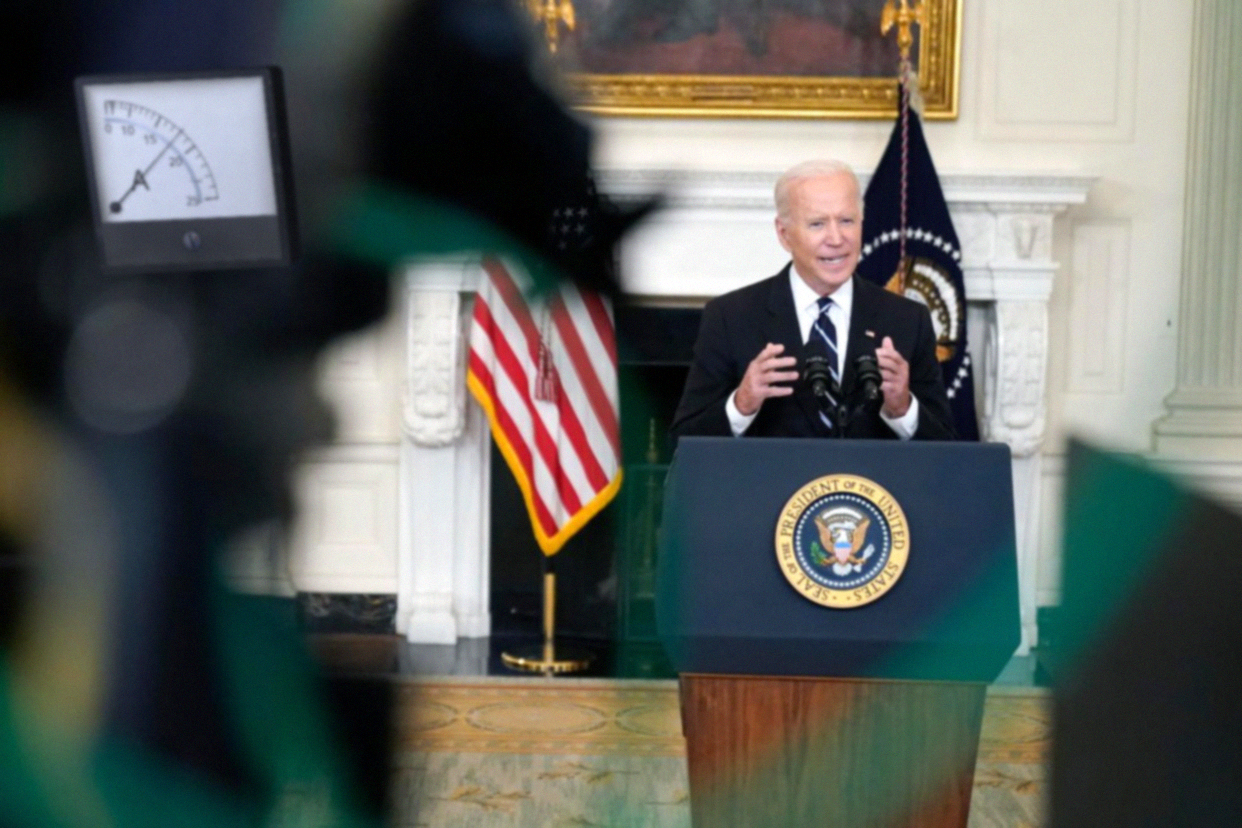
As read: value=18 unit=A
